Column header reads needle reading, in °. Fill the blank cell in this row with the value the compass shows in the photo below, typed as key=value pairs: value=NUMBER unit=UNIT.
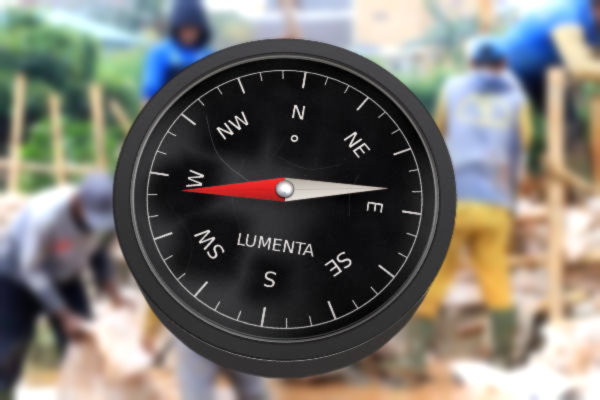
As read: value=260 unit=°
